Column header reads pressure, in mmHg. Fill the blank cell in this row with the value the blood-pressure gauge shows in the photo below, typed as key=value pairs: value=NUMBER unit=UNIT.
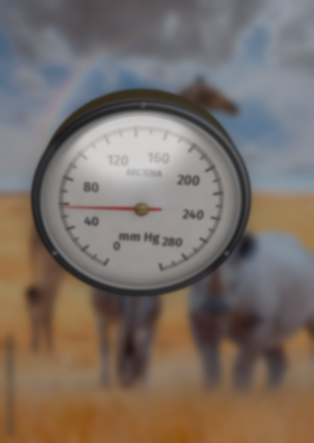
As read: value=60 unit=mmHg
